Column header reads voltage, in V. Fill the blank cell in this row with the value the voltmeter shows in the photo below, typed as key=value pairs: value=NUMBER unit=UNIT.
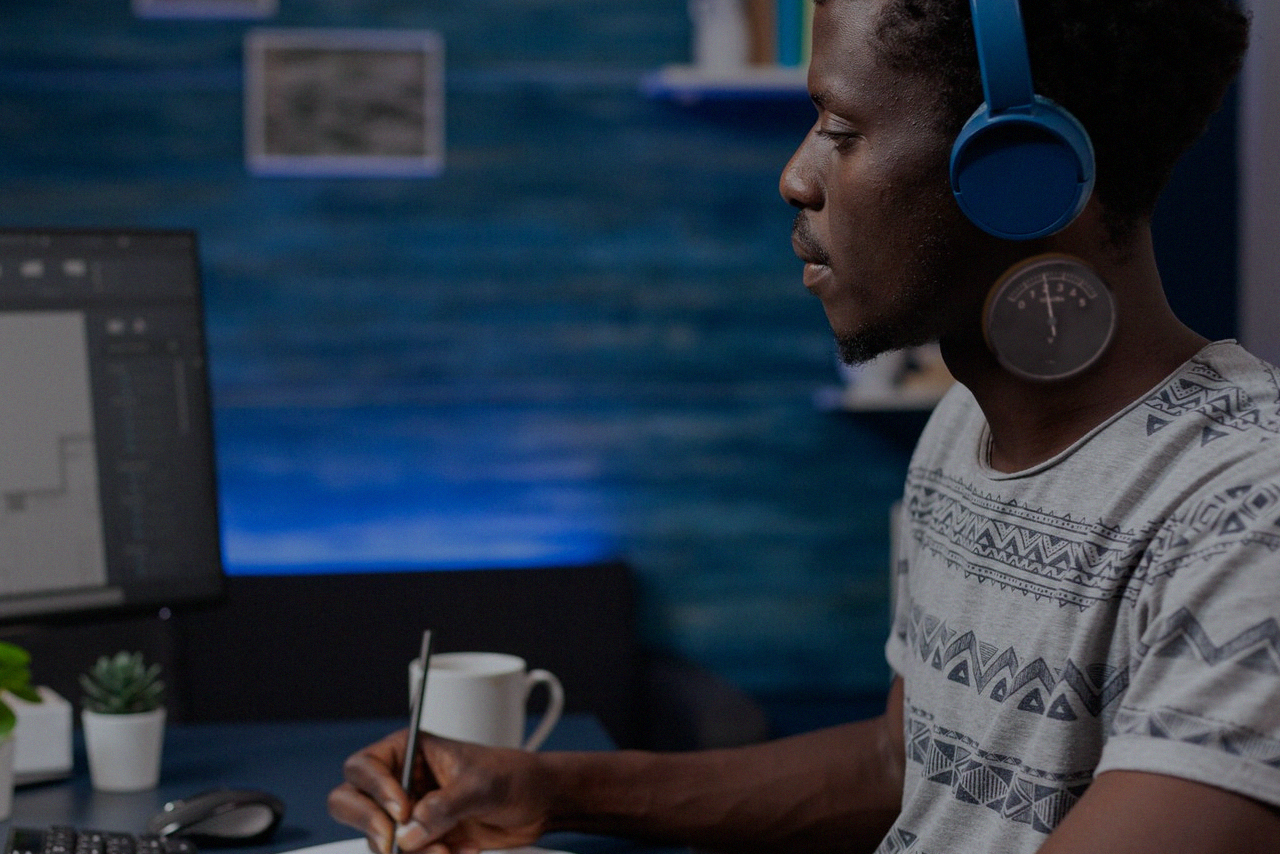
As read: value=2 unit=V
